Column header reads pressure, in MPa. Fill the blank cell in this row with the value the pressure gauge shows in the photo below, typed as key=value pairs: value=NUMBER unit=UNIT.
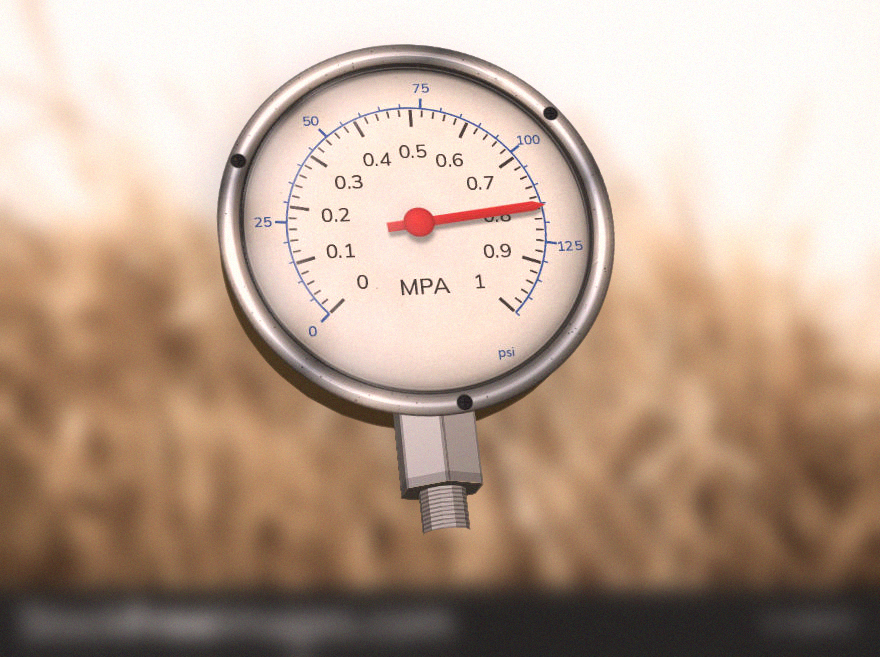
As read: value=0.8 unit=MPa
